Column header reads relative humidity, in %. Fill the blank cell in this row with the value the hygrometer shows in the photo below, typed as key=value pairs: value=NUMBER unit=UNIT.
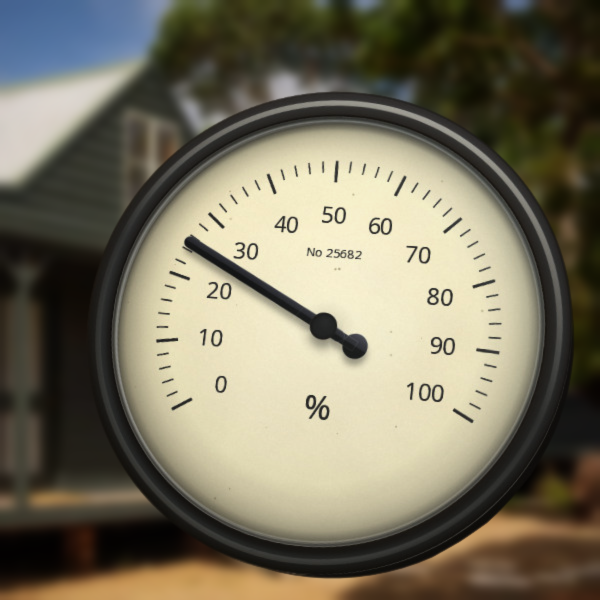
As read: value=25 unit=%
